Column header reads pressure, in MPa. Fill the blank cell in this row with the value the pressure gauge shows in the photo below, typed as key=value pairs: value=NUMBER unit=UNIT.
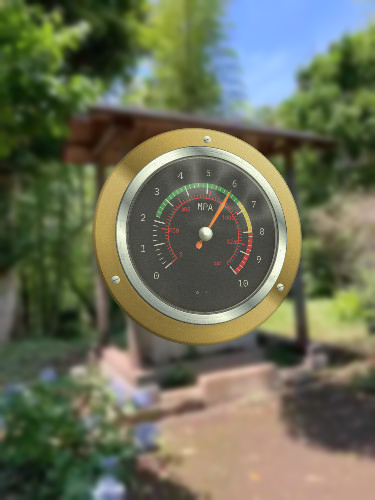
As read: value=6 unit=MPa
